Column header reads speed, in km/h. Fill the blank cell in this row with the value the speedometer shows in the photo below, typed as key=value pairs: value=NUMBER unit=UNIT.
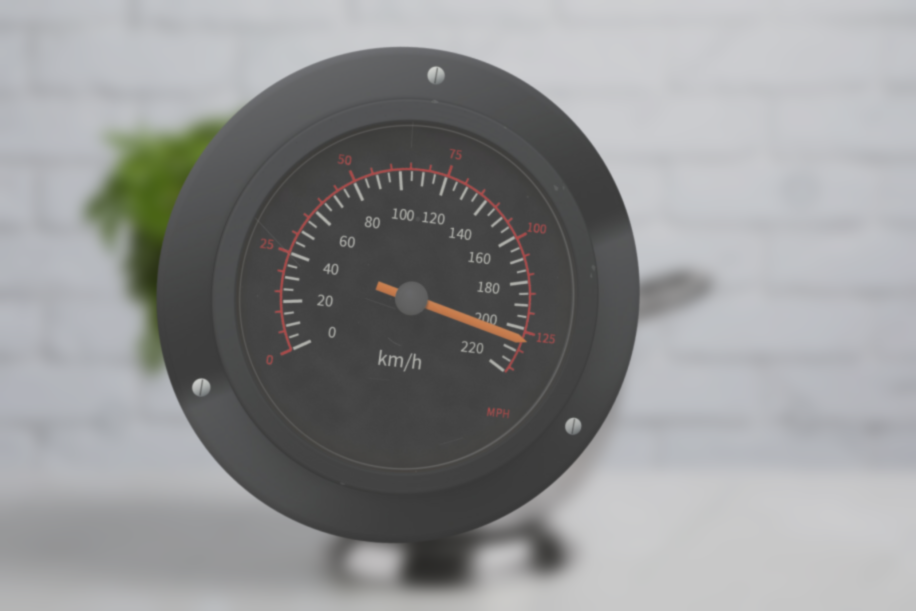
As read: value=205 unit=km/h
